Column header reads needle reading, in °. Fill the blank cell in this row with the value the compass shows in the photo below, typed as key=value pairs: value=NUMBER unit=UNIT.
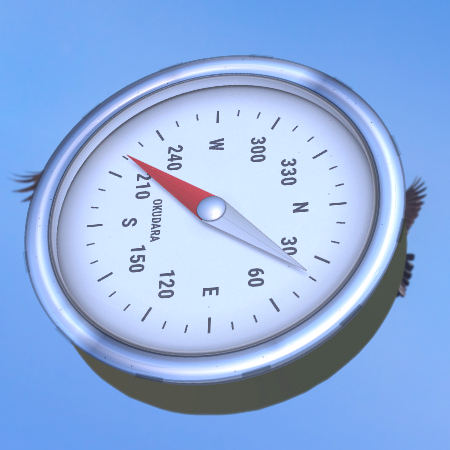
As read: value=220 unit=°
